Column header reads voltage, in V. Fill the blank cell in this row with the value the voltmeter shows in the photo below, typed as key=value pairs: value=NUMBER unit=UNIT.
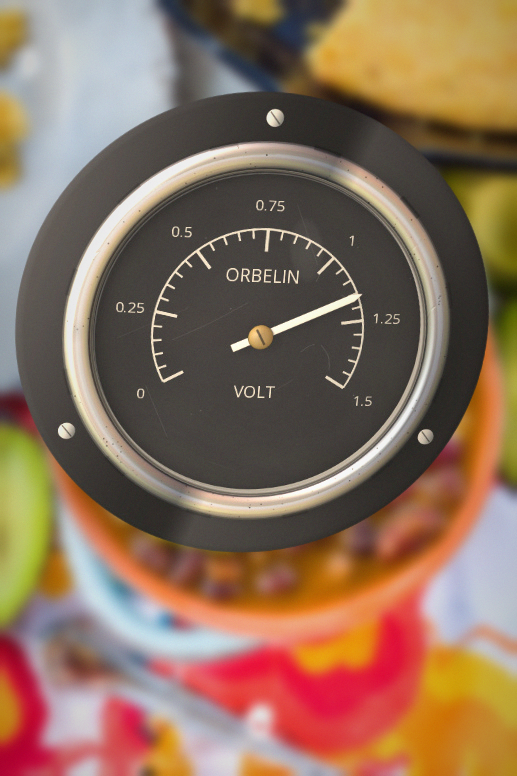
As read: value=1.15 unit=V
